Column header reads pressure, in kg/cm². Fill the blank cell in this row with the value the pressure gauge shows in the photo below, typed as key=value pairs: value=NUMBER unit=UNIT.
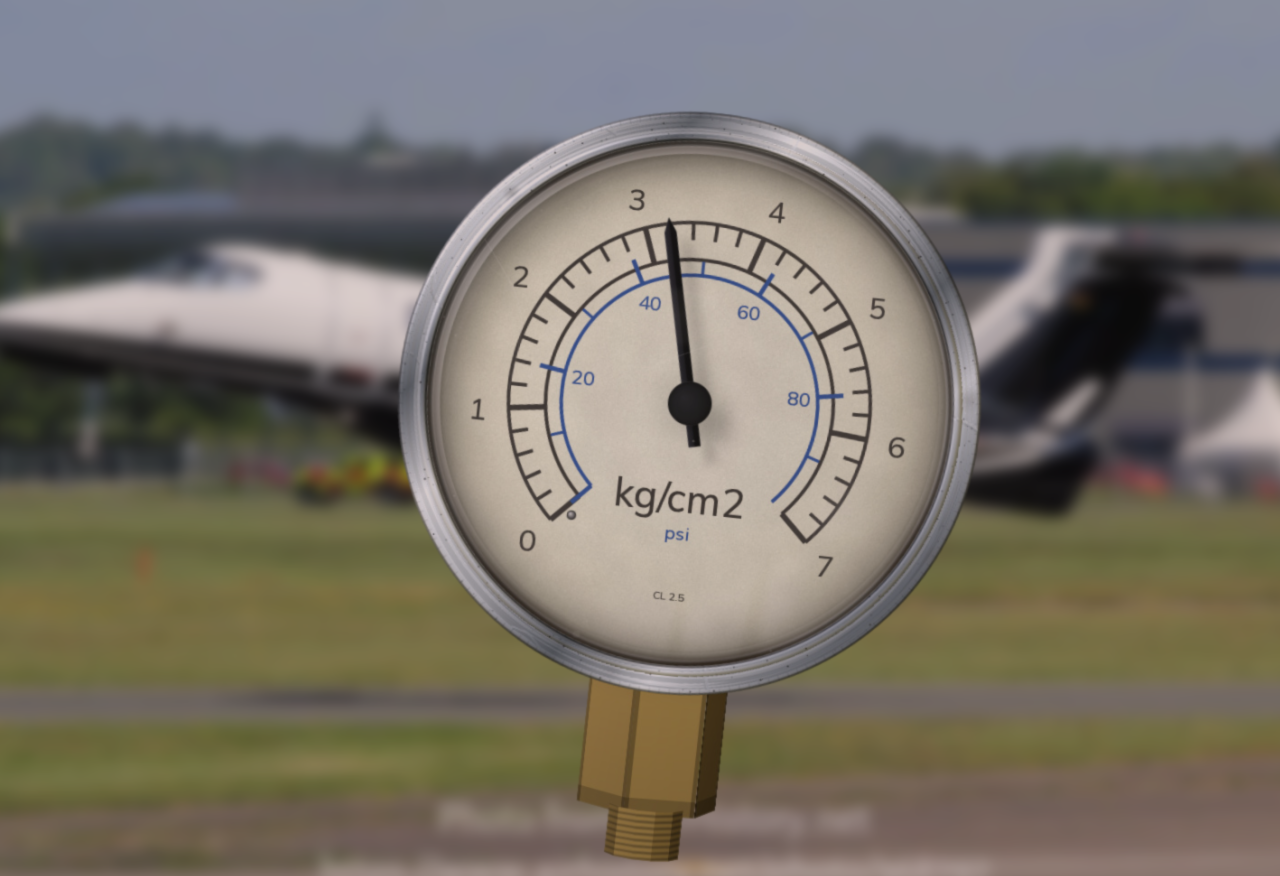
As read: value=3.2 unit=kg/cm²
